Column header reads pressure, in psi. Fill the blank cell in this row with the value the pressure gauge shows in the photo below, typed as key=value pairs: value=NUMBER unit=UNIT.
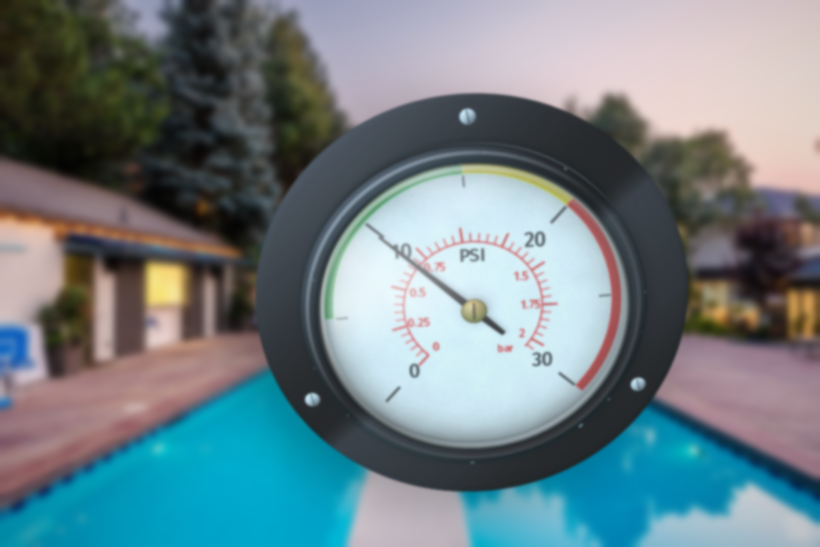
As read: value=10 unit=psi
